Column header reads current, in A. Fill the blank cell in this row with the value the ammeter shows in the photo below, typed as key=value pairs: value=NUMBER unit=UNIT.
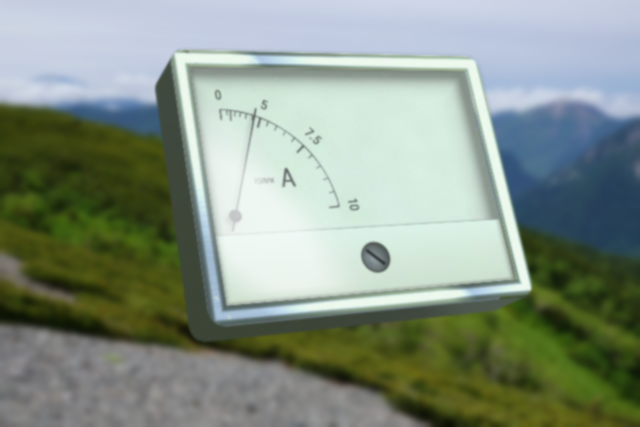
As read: value=4.5 unit=A
